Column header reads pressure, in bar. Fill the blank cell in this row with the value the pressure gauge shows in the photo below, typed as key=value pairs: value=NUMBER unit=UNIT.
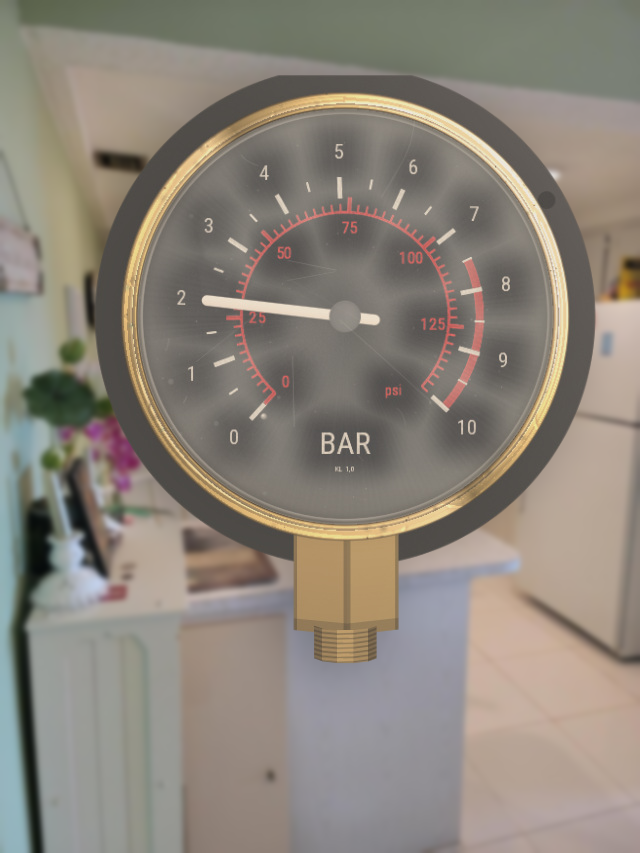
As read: value=2 unit=bar
